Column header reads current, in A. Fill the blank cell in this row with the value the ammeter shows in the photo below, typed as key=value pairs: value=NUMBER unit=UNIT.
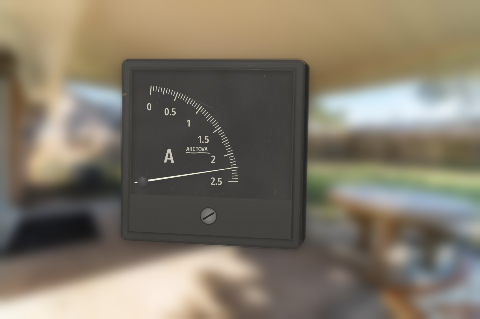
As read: value=2.25 unit=A
